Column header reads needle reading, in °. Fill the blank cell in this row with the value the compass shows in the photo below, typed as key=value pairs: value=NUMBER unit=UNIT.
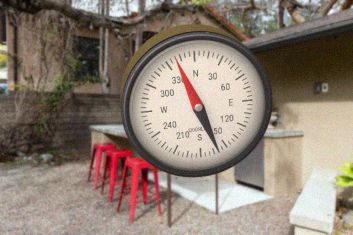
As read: value=340 unit=°
